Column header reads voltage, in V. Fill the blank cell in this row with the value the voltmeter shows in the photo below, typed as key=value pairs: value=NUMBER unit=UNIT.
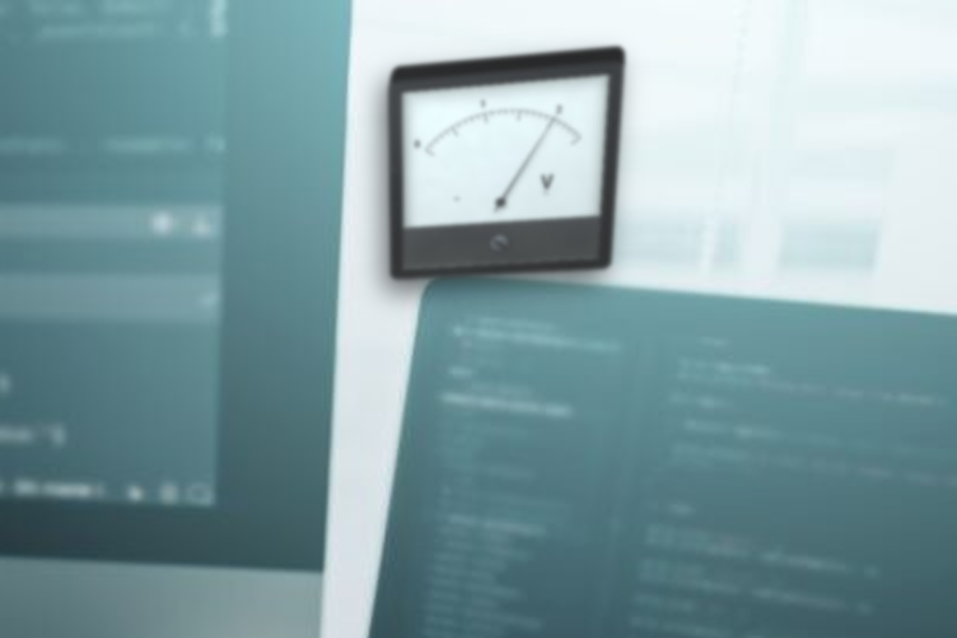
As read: value=2 unit=V
